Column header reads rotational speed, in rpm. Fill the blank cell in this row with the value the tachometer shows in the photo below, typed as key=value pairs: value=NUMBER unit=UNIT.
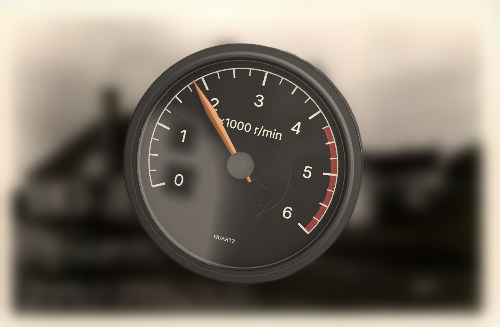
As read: value=1875 unit=rpm
